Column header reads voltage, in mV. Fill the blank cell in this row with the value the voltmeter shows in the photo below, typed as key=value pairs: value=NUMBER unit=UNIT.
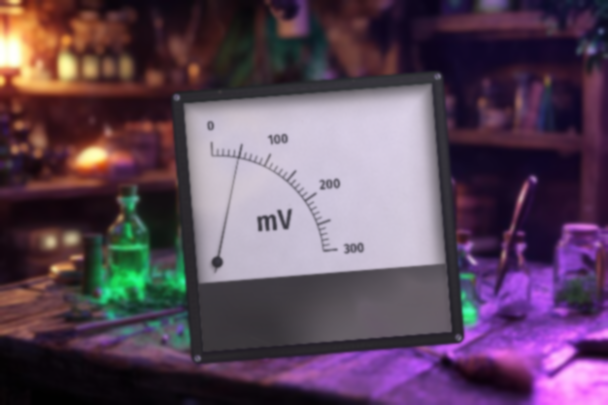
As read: value=50 unit=mV
